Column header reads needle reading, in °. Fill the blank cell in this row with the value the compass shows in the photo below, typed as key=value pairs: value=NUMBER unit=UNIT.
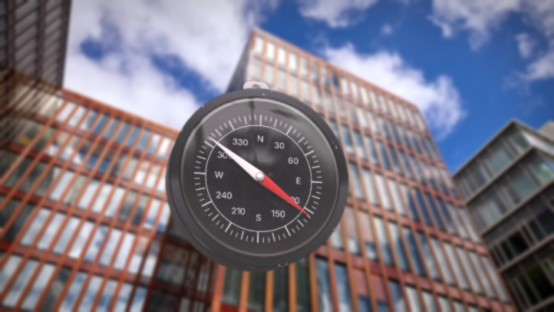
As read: value=125 unit=°
